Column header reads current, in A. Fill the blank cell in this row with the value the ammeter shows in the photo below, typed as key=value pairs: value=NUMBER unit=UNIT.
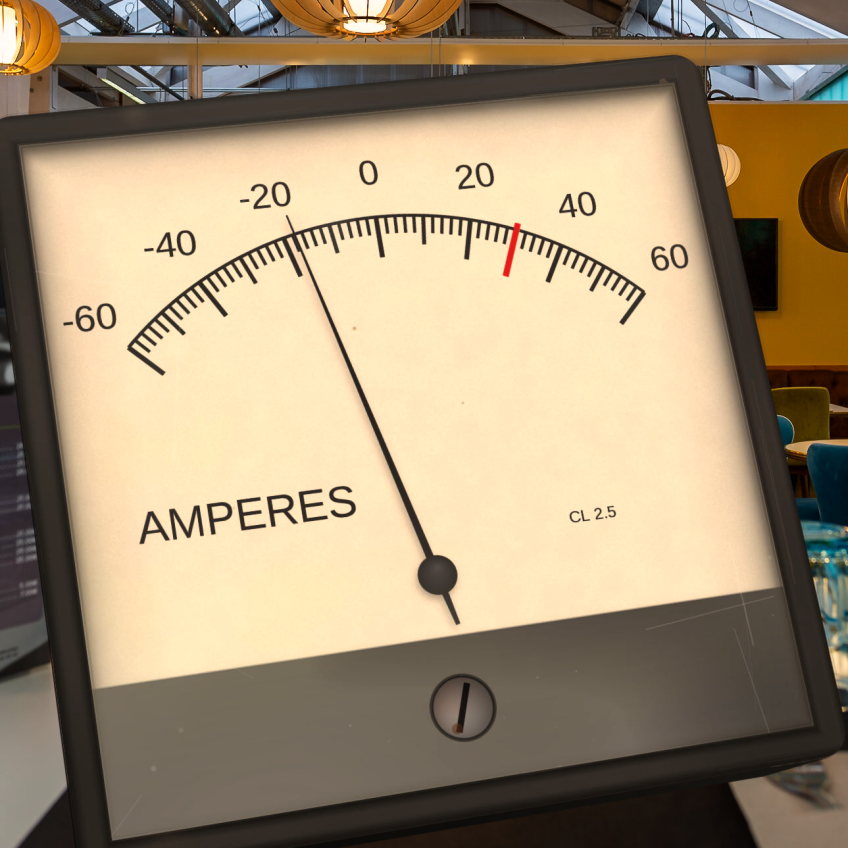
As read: value=-18 unit=A
